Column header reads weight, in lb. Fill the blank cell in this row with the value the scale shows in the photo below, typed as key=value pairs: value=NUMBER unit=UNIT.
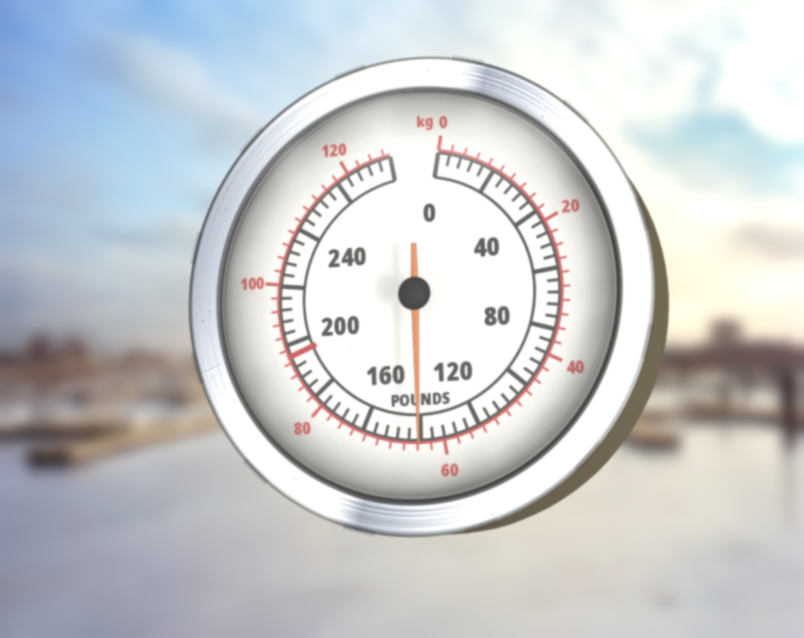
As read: value=140 unit=lb
